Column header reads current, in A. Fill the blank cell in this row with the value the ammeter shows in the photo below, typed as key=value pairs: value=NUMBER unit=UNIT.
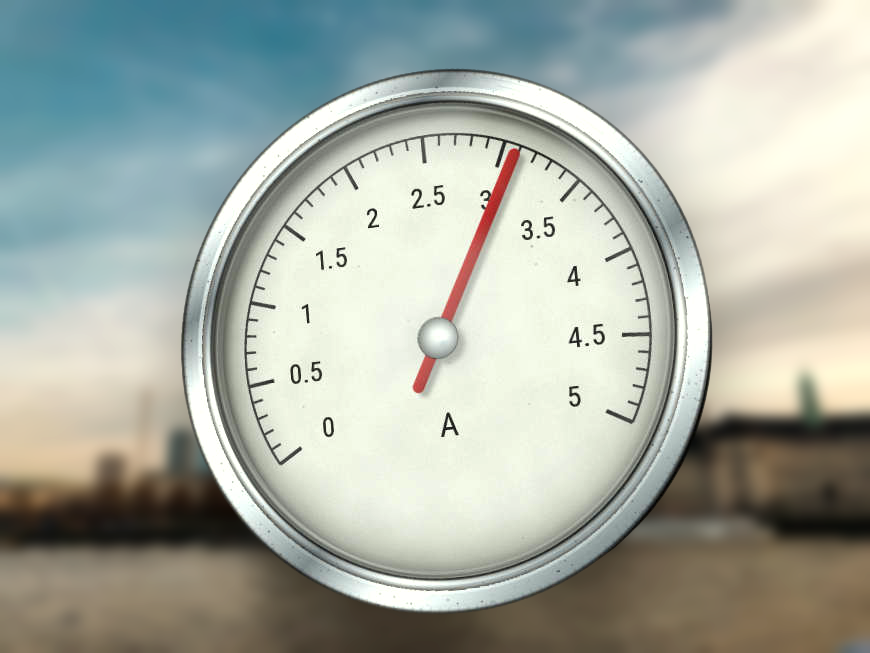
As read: value=3.1 unit=A
